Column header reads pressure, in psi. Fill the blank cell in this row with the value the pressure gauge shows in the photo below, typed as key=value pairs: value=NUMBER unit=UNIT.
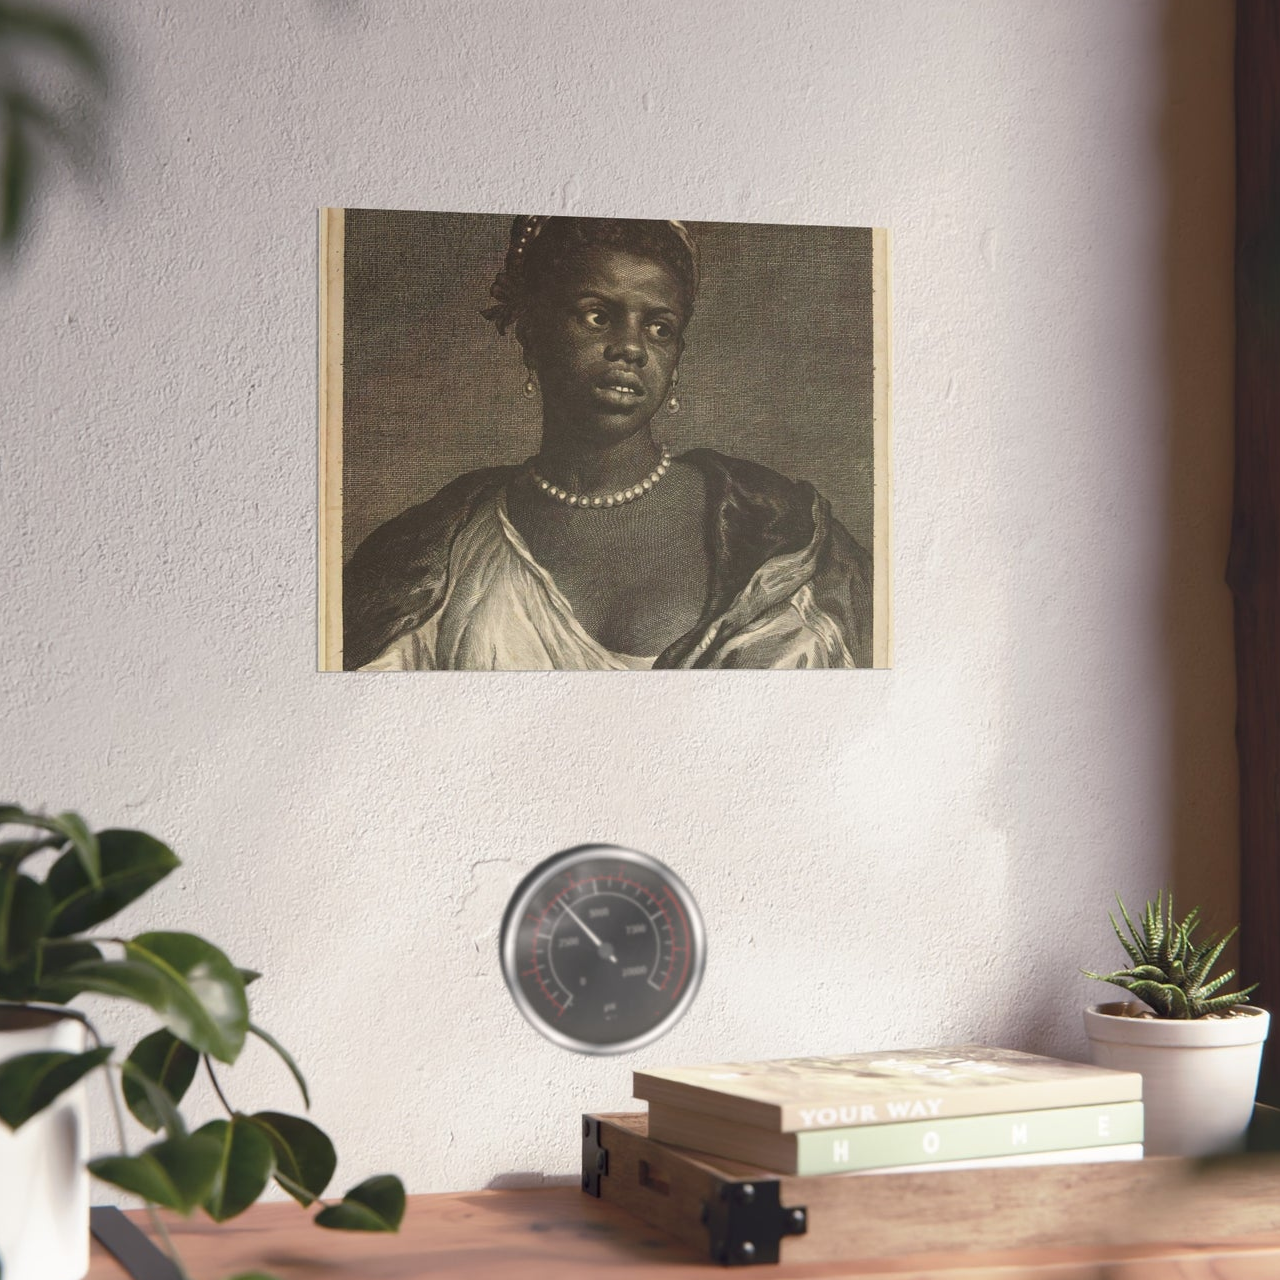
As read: value=3750 unit=psi
